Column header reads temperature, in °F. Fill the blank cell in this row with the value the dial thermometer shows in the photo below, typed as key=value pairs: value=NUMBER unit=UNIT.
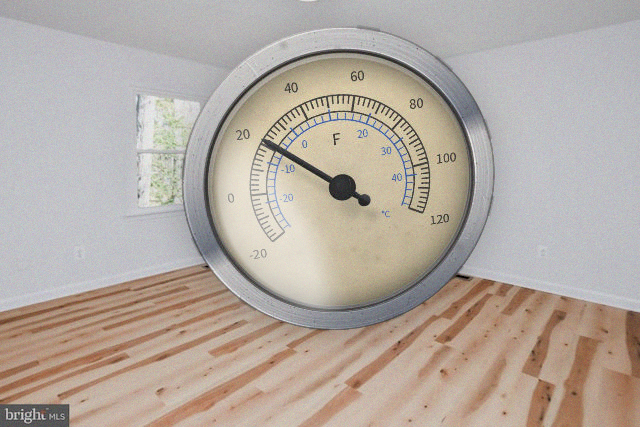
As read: value=22 unit=°F
